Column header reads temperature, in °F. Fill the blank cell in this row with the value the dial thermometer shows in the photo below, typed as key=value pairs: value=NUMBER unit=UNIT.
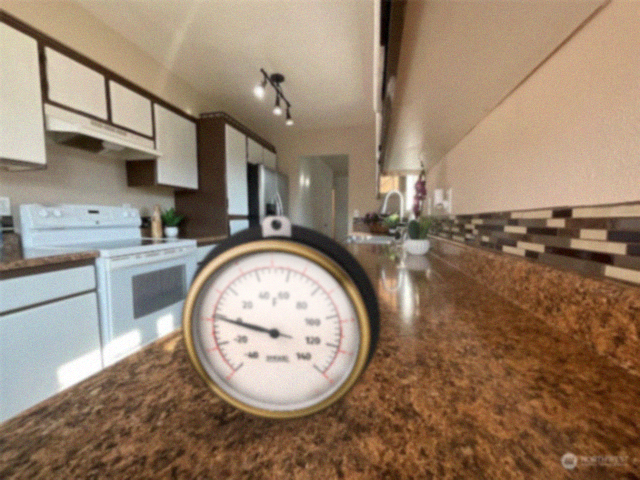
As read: value=0 unit=°F
